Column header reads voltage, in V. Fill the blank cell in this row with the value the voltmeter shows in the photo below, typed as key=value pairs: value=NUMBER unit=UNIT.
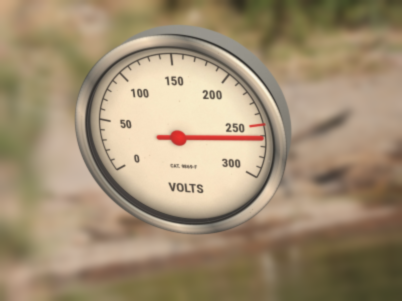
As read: value=260 unit=V
